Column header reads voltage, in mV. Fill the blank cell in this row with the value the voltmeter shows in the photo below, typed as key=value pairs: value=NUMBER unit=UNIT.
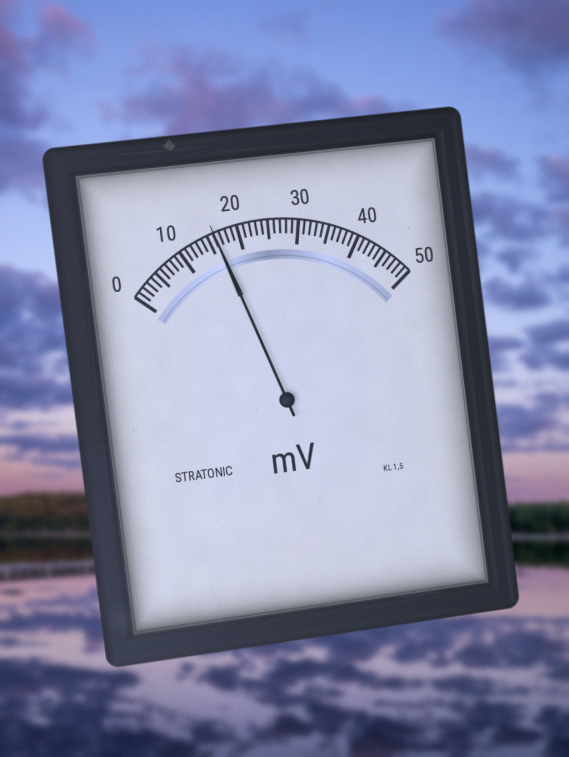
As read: value=16 unit=mV
